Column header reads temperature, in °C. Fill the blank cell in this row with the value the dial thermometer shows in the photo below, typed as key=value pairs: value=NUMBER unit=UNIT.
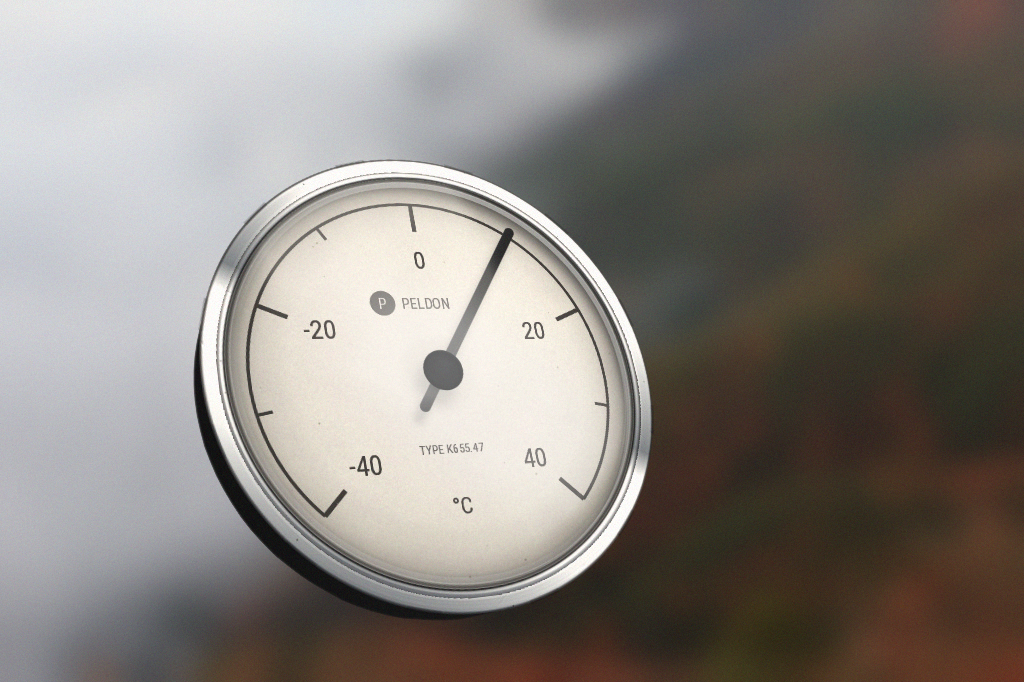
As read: value=10 unit=°C
